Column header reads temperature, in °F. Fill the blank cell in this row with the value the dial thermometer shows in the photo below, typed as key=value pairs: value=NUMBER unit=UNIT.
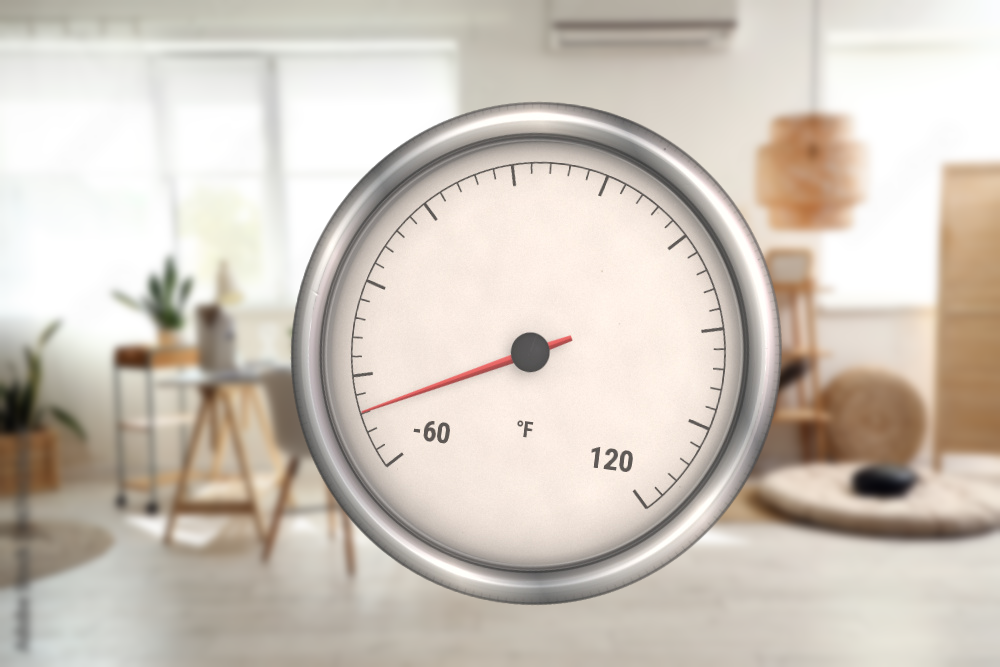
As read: value=-48 unit=°F
